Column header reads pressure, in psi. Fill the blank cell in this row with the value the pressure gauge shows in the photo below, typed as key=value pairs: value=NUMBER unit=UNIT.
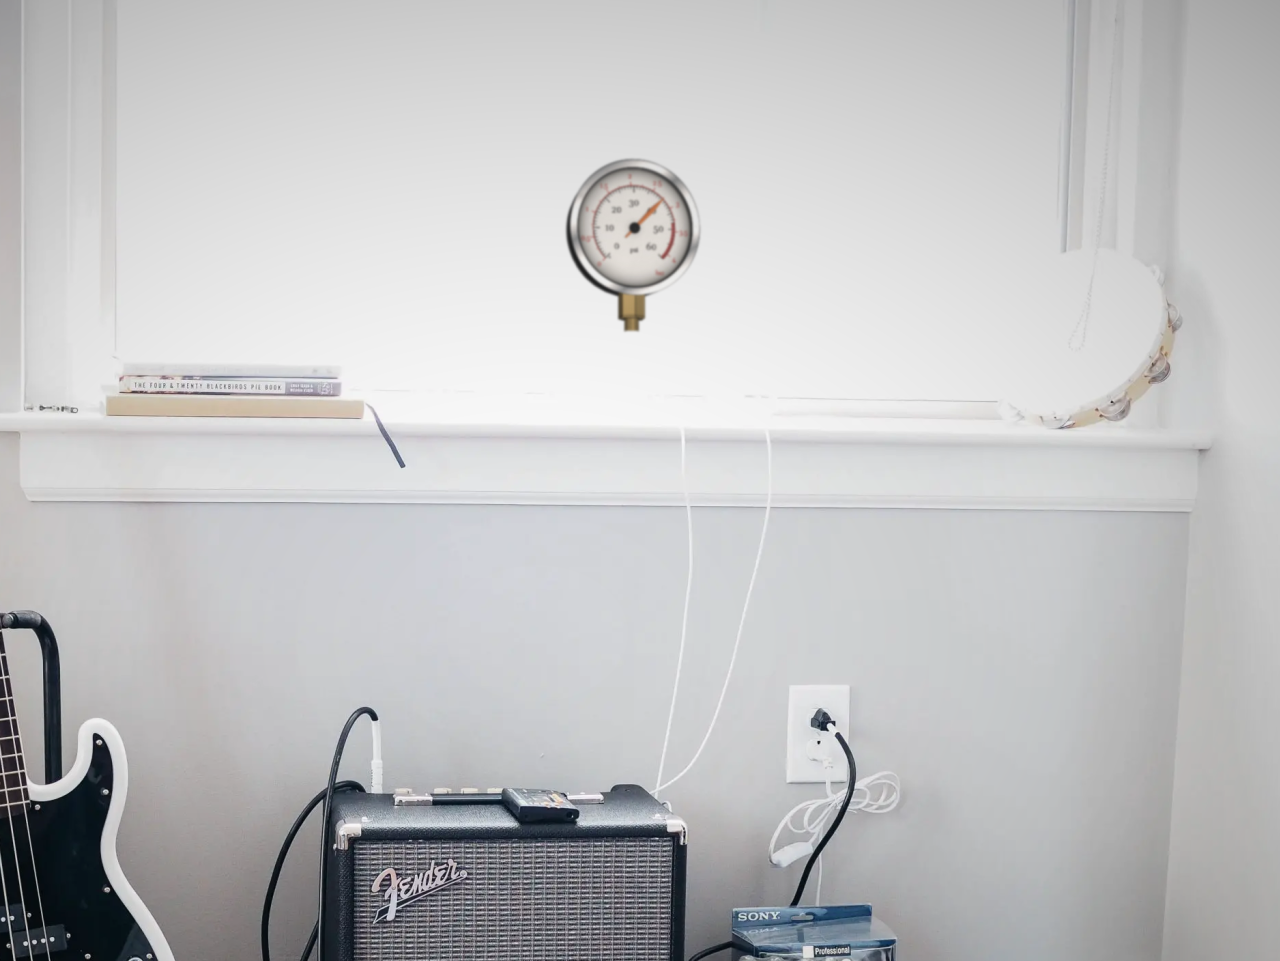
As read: value=40 unit=psi
